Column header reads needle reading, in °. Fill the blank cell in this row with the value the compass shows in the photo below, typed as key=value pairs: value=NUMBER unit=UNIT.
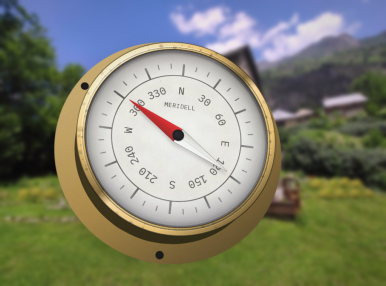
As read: value=300 unit=°
